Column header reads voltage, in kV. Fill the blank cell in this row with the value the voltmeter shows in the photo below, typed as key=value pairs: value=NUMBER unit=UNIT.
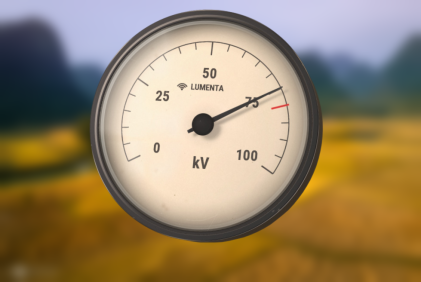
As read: value=75 unit=kV
